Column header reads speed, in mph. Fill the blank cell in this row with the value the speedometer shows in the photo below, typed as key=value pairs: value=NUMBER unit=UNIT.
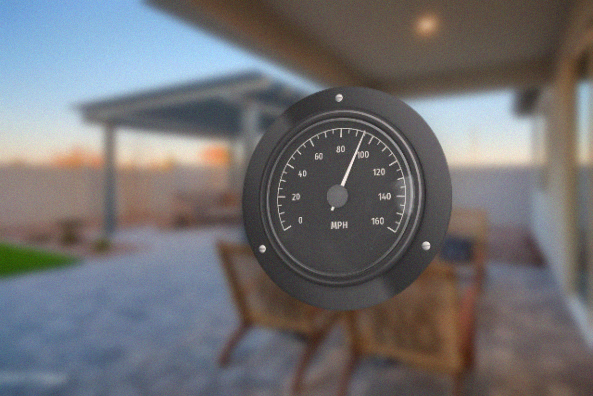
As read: value=95 unit=mph
